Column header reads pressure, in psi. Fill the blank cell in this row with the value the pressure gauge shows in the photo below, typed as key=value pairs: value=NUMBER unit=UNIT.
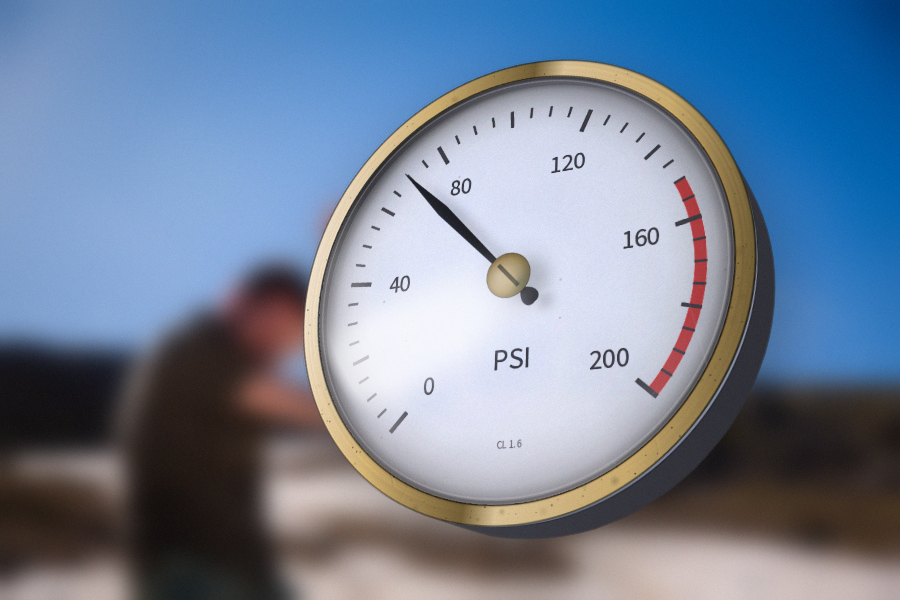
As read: value=70 unit=psi
